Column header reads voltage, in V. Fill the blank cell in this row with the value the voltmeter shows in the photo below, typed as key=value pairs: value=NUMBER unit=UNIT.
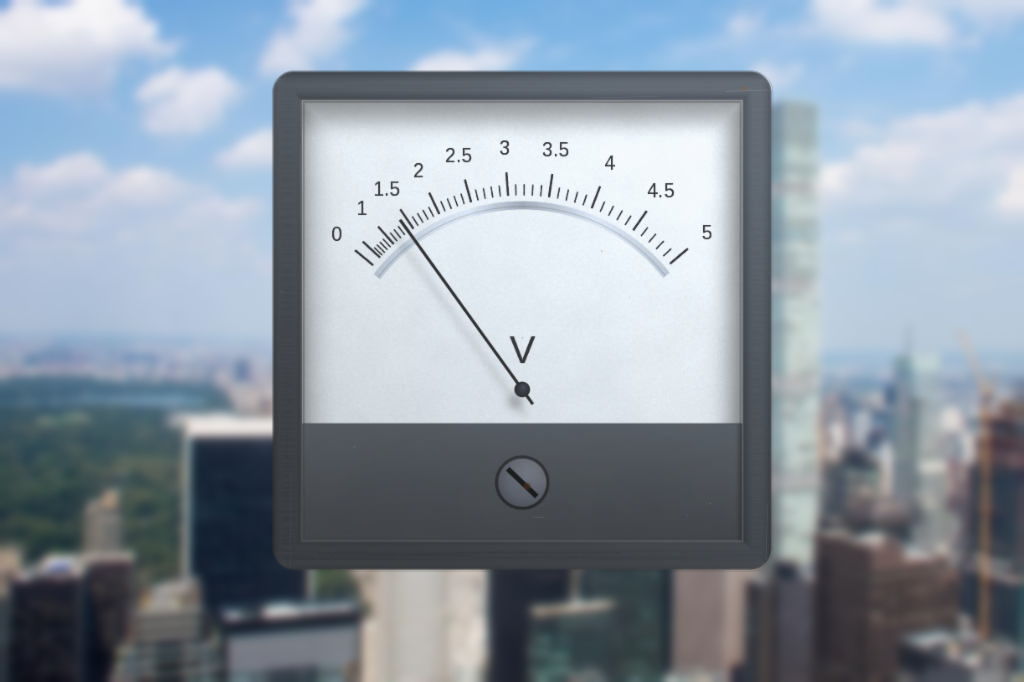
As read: value=1.4 unit=V
